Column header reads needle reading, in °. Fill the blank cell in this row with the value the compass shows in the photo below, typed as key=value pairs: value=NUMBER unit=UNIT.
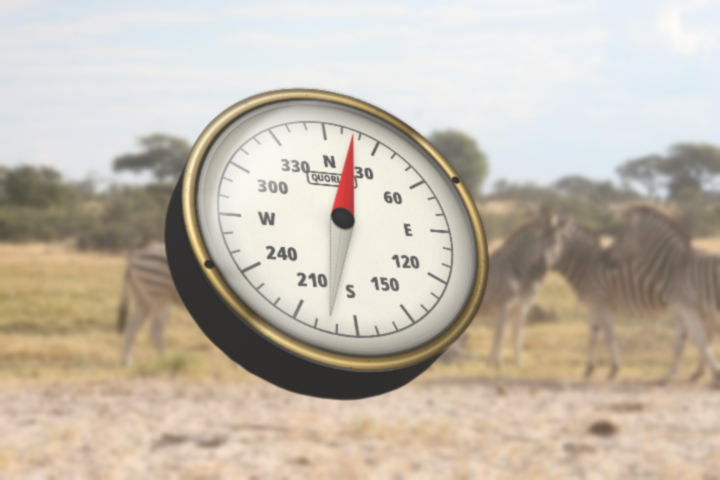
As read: value=15 unit=°
